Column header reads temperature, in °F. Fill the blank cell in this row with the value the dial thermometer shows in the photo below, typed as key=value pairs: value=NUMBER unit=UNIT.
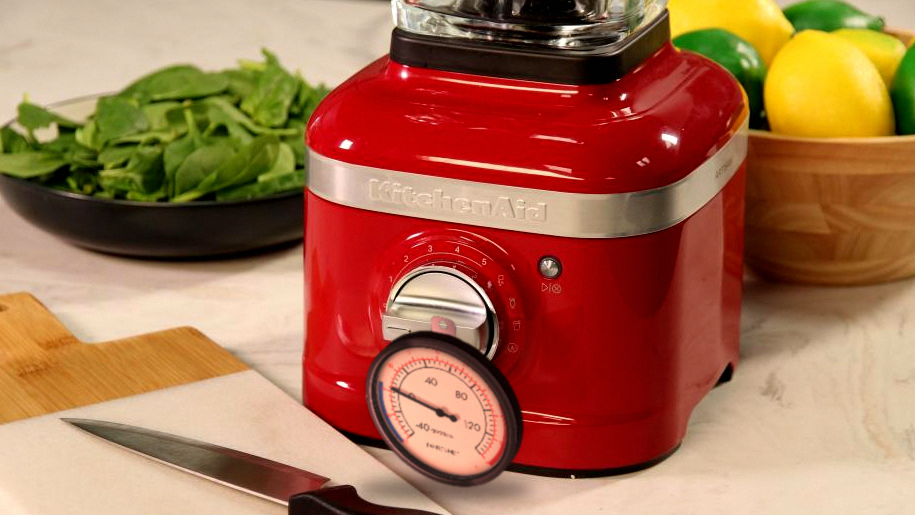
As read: value=0 unit=°F
